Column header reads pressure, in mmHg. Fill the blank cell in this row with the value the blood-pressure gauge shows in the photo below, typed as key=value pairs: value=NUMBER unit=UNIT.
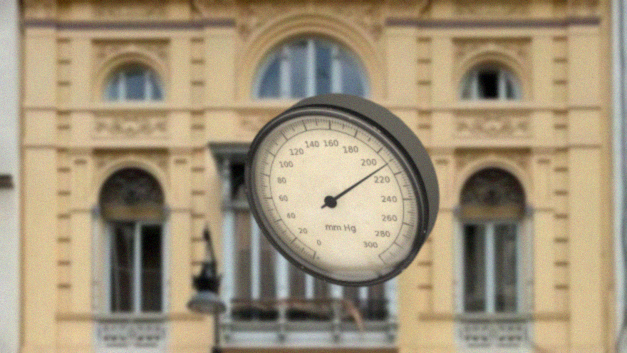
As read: value=210 unit=mmHg
